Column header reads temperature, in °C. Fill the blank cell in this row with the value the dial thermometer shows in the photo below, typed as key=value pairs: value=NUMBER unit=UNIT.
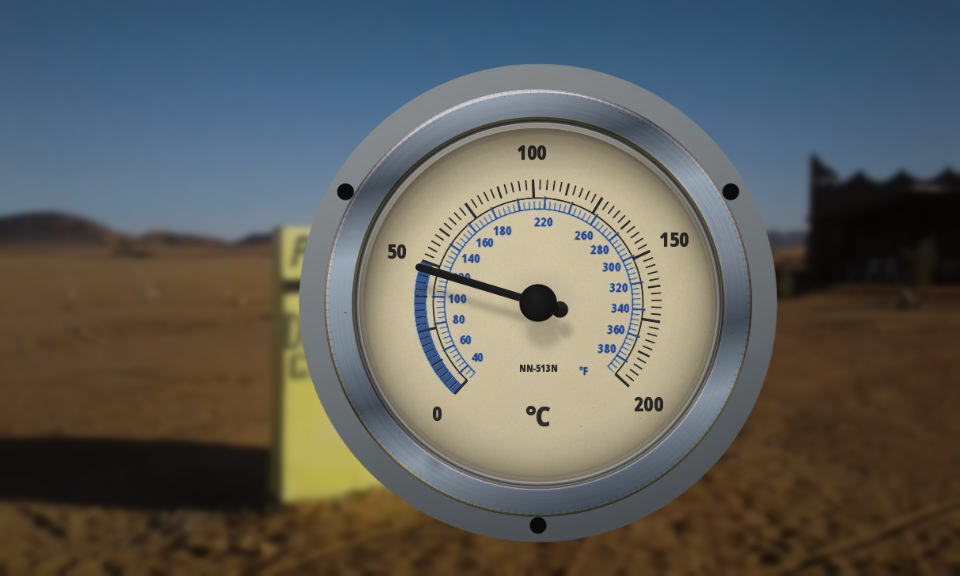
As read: value=47.5 unit=°C
